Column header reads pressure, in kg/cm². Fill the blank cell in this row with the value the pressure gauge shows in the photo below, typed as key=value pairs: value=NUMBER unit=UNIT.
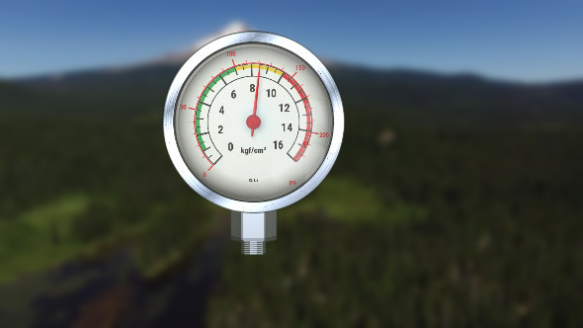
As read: value=8.5 unit=kg/cm²
